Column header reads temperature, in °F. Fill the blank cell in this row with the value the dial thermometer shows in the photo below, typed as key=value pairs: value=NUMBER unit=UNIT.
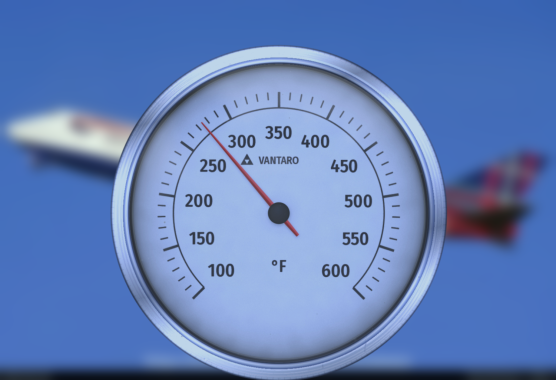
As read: value=275 unit=°F
